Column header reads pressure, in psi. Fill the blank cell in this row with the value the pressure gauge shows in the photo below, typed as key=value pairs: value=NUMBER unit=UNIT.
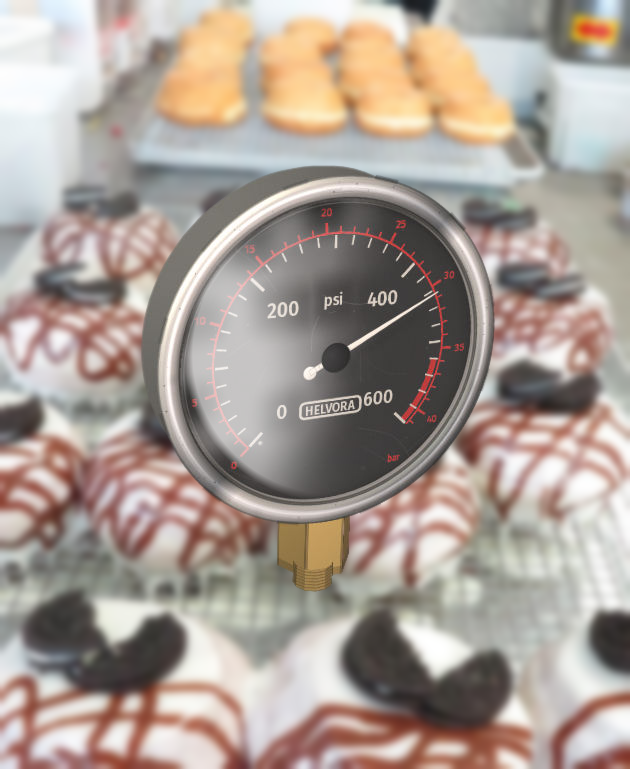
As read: value=440 unit=psi
